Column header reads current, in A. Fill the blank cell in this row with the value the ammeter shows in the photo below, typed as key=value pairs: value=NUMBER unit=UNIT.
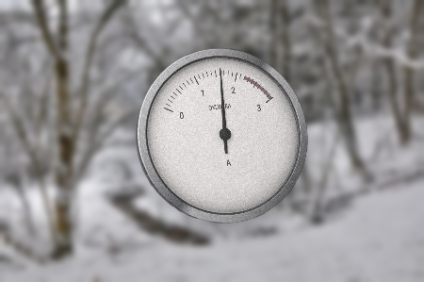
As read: value=1.6 unit=A
